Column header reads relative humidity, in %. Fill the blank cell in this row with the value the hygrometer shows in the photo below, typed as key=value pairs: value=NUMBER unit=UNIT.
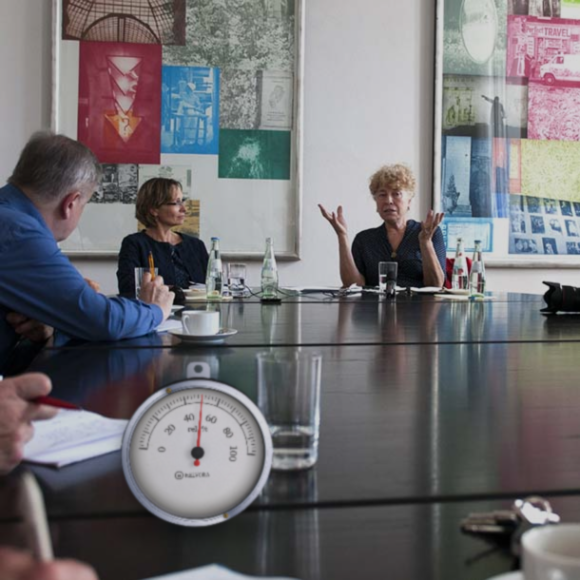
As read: value=50 unit=%
